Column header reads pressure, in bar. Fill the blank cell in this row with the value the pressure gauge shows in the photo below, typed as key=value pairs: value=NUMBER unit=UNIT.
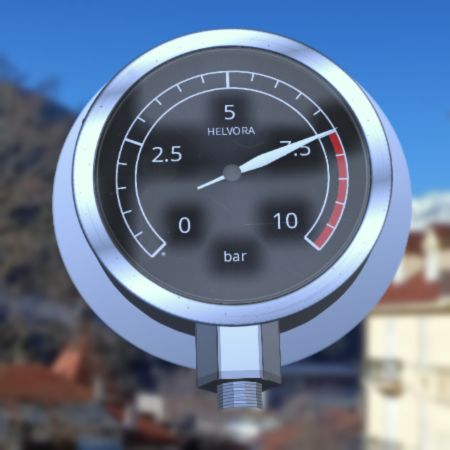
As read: value=7.5 unit=bar
